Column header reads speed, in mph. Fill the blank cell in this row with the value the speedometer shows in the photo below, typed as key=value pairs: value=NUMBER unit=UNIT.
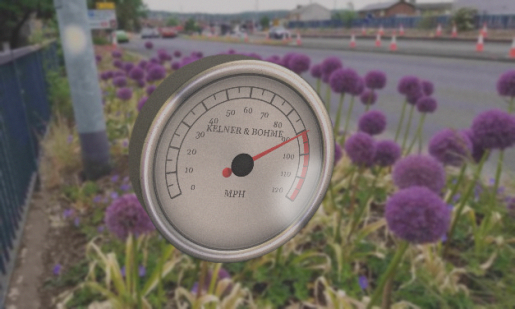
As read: value=90 unit=mph
